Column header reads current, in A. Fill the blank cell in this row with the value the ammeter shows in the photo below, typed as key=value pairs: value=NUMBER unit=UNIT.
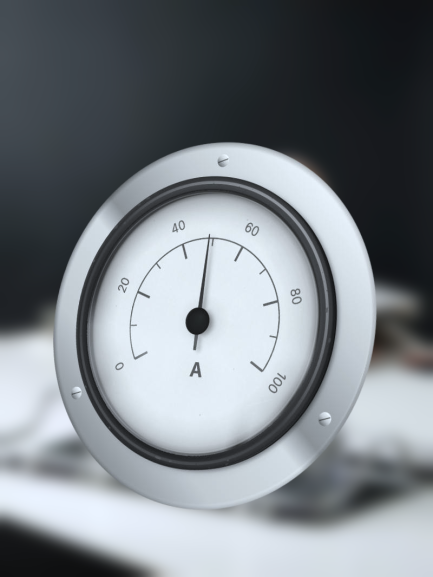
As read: value=50 unit=A
